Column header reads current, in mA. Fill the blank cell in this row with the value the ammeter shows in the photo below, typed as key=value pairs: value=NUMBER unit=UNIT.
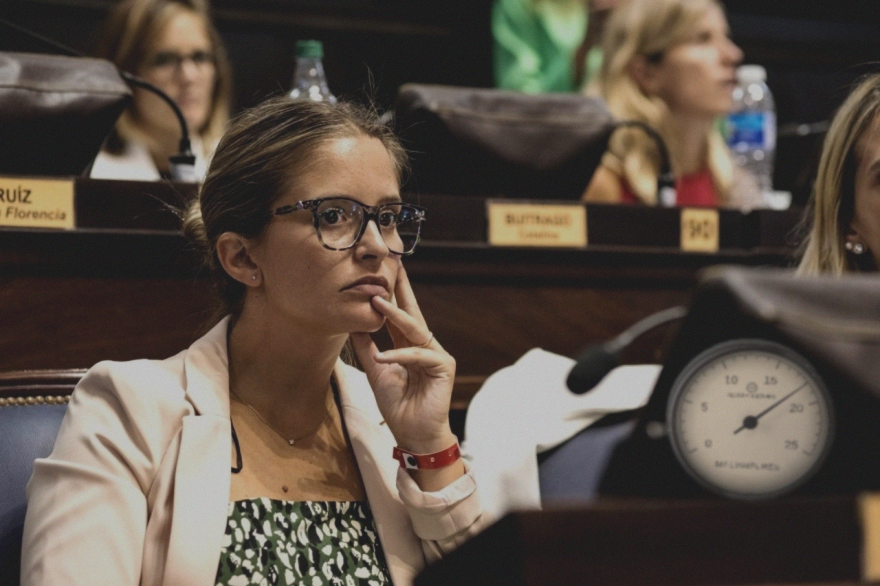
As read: value=18 unit=mA
